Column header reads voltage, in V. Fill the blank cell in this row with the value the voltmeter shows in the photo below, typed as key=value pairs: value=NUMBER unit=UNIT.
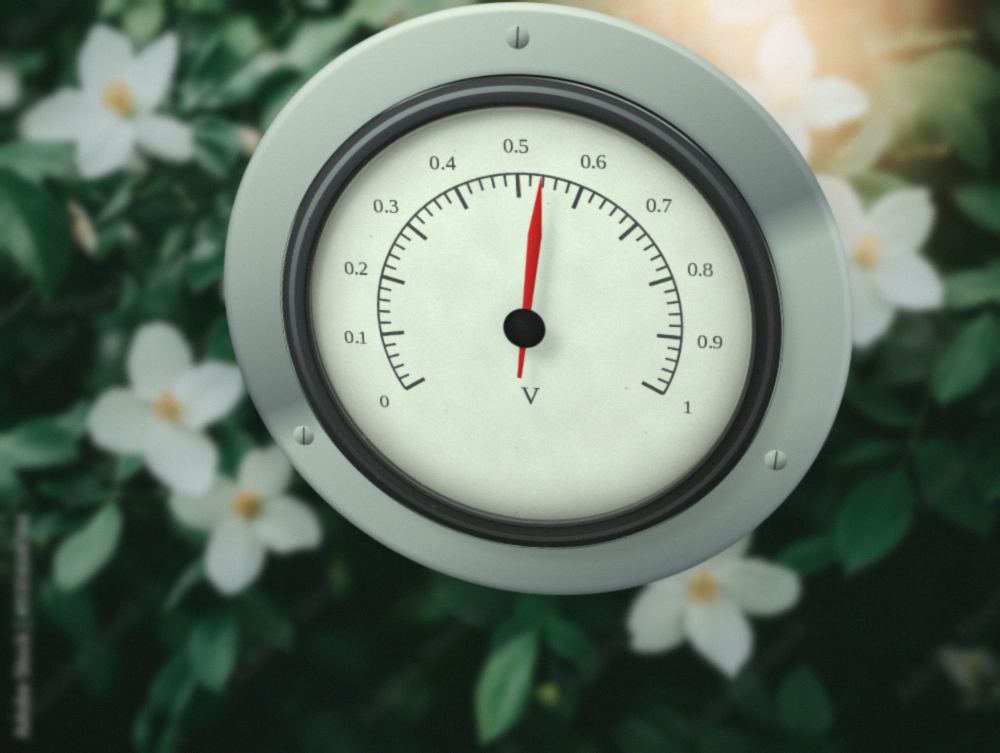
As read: value=0.54 unit=V
